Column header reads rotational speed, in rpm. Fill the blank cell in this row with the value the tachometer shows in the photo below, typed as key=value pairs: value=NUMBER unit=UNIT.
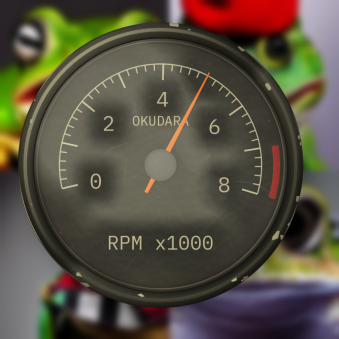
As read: value=5000 unit=rpm
